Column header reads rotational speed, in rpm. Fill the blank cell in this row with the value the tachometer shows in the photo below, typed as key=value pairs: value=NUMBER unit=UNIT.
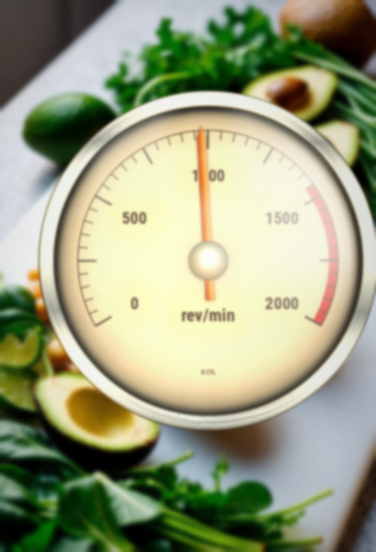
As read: value=975 unit=rpm
